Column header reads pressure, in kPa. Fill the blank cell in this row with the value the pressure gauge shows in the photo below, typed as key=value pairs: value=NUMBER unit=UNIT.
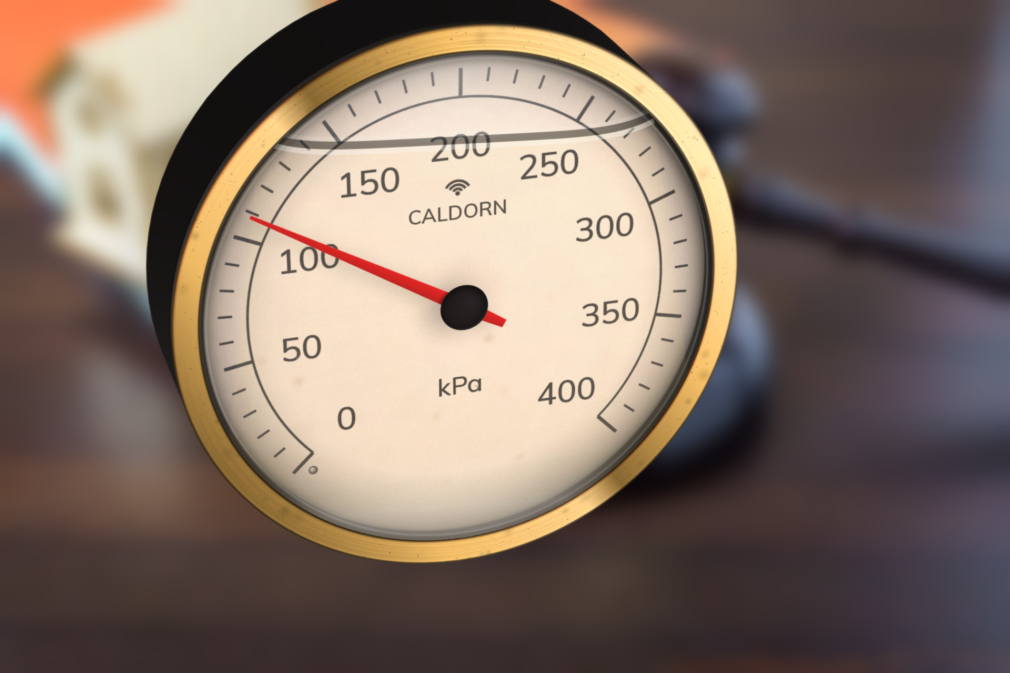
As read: value=110 unit=kPa
